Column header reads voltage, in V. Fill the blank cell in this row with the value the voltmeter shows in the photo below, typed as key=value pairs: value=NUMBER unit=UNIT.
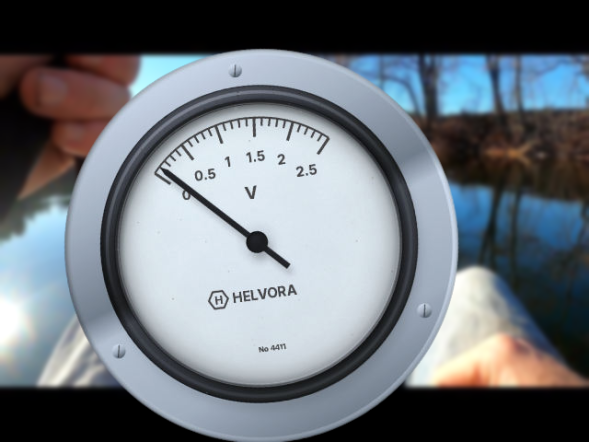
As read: value=0.1 unit=V
